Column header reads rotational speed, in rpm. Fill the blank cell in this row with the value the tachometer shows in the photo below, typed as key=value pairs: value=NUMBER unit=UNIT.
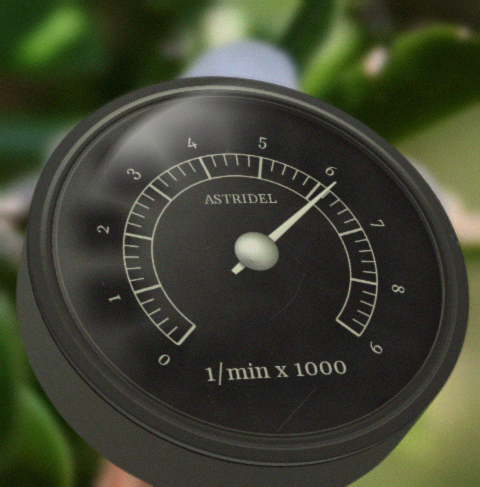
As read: value=6200 unit=rpm
